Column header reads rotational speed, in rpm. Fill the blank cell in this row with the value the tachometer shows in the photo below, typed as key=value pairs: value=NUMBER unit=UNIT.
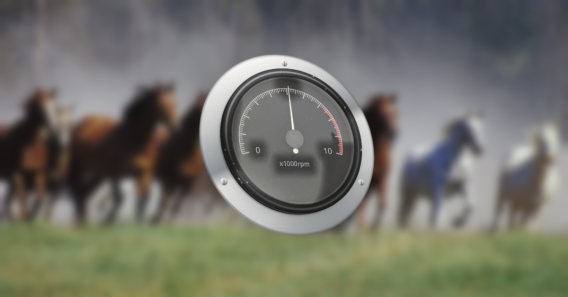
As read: value=5000 unit=rpm
